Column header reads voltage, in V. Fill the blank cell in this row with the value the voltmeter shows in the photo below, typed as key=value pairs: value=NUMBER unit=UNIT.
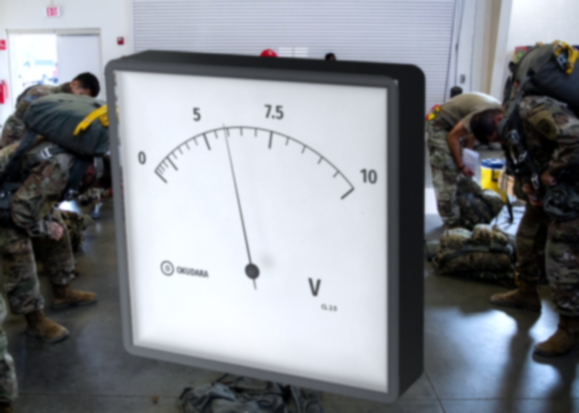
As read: value=6 unit=V
